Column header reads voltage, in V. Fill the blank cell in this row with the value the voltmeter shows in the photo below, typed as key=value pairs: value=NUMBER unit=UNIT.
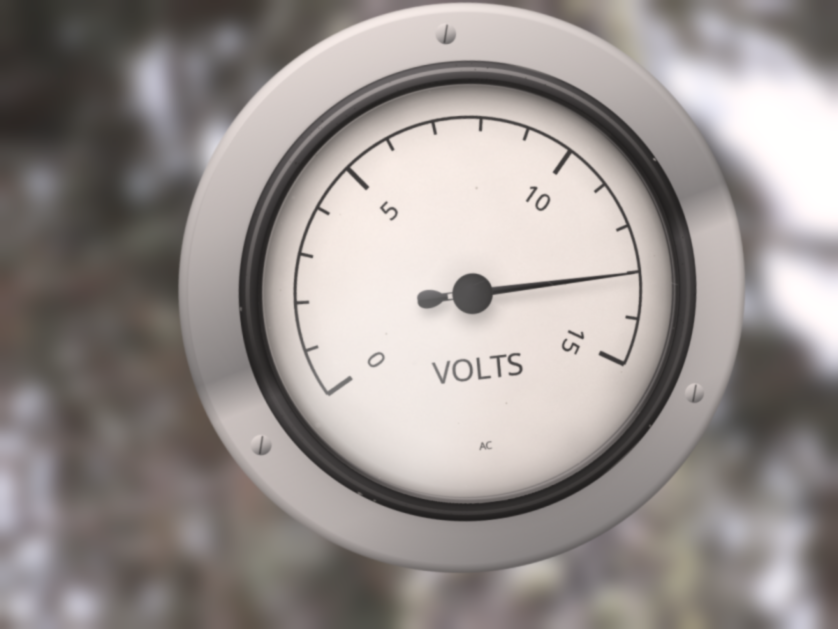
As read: value=13 unit=V
